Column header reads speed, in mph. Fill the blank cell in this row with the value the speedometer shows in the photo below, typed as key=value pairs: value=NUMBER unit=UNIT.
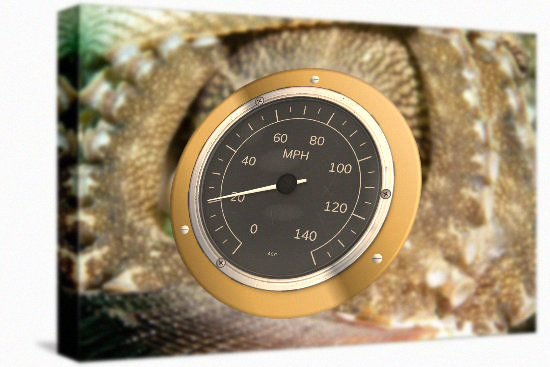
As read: value=20 unit=mph
